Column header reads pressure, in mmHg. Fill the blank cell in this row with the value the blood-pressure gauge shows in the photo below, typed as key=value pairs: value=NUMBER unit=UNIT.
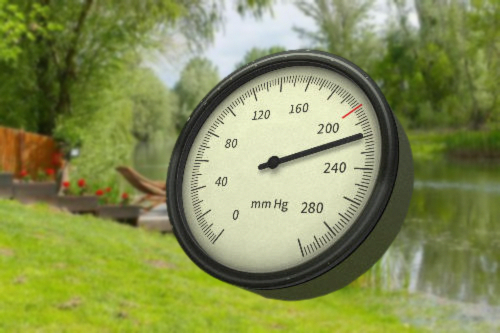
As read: value=220 unit=mmHg
